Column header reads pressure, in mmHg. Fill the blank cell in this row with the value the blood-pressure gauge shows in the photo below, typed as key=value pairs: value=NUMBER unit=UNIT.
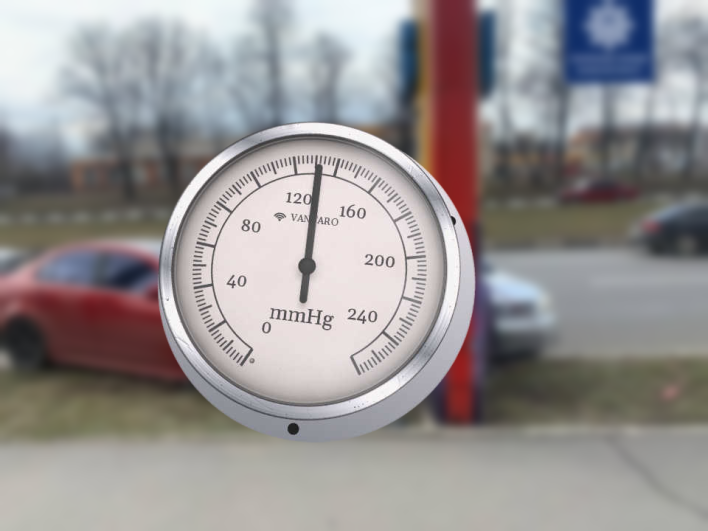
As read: value=132 unit=mmHg
